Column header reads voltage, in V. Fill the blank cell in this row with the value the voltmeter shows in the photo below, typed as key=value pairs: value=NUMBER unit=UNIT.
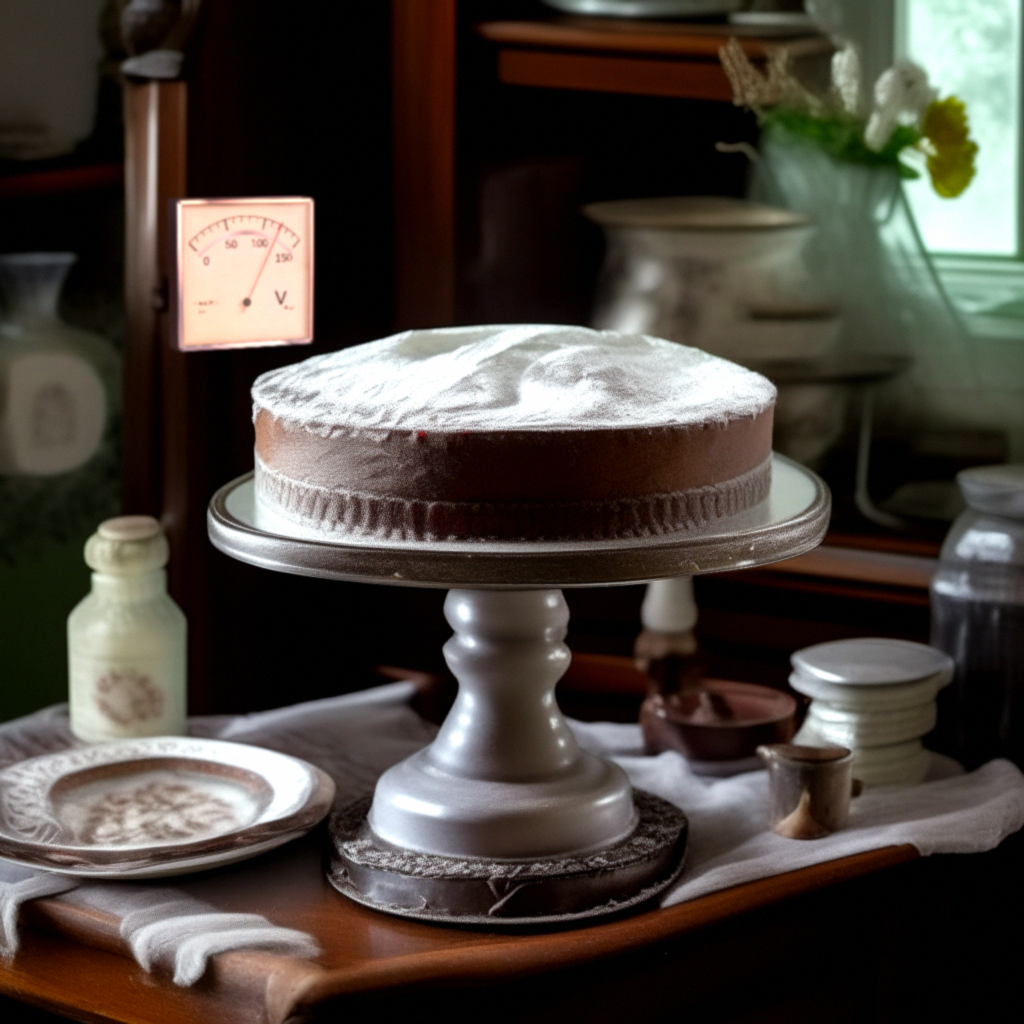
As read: value=120 unit=V
